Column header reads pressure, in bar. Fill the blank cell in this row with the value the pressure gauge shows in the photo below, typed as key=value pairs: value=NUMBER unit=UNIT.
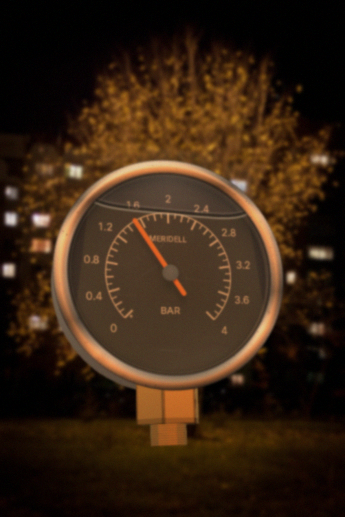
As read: value=1.5 unit=bar
